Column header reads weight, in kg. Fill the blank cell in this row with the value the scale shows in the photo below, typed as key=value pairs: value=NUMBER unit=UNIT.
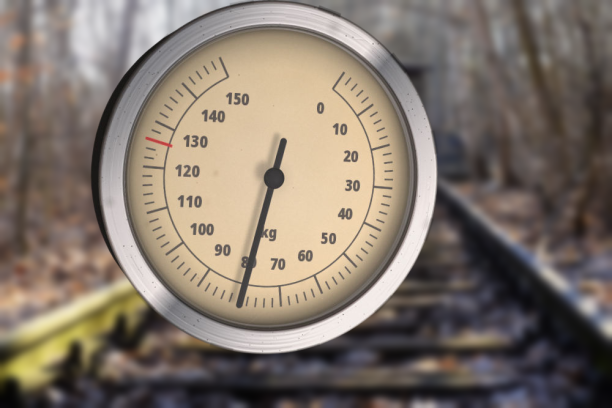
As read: value=80 unit=kg
